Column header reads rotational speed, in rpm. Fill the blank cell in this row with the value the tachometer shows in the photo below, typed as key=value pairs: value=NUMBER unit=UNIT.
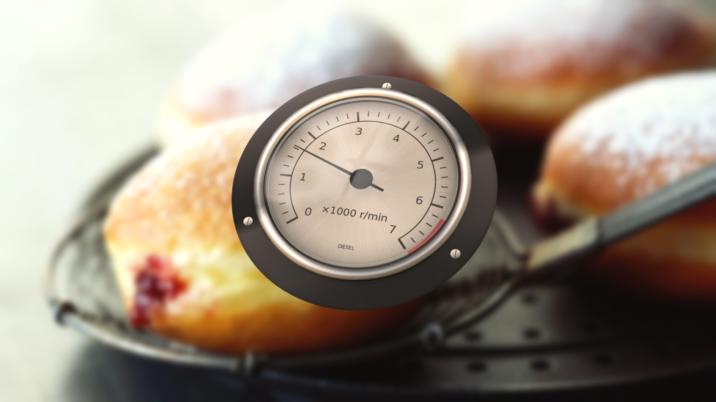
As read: value=1600 unit=rpm
